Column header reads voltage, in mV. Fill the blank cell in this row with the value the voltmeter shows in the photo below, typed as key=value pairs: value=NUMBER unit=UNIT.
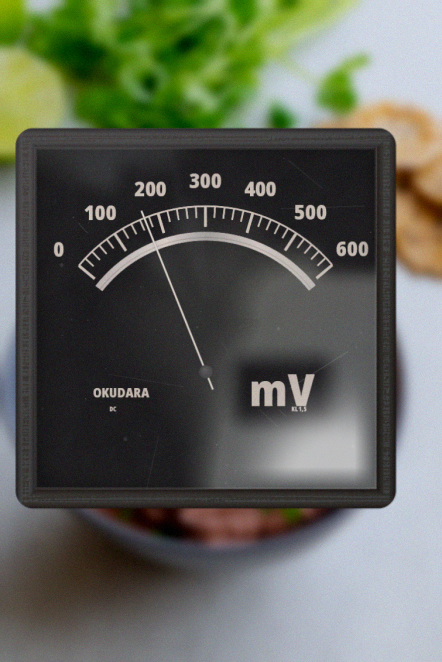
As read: value=170 unit=mV
